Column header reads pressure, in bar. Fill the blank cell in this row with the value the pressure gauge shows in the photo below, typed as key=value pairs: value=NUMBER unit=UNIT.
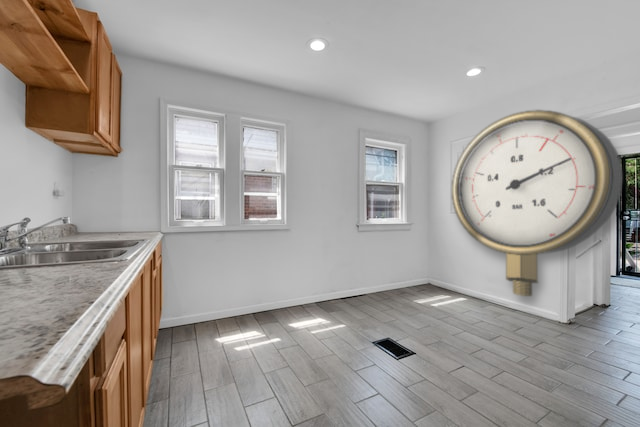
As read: value=1.2 unit=bar
